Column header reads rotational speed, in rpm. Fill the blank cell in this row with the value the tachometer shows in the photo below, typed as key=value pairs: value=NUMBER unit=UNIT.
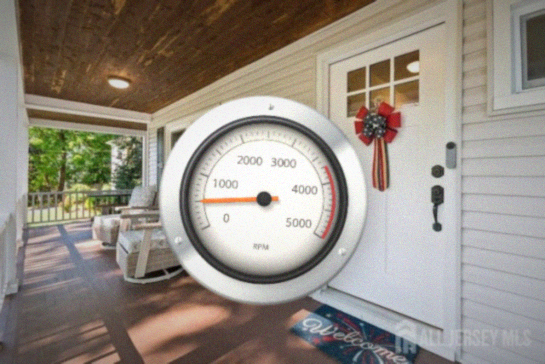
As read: value=500 unit=rpm
